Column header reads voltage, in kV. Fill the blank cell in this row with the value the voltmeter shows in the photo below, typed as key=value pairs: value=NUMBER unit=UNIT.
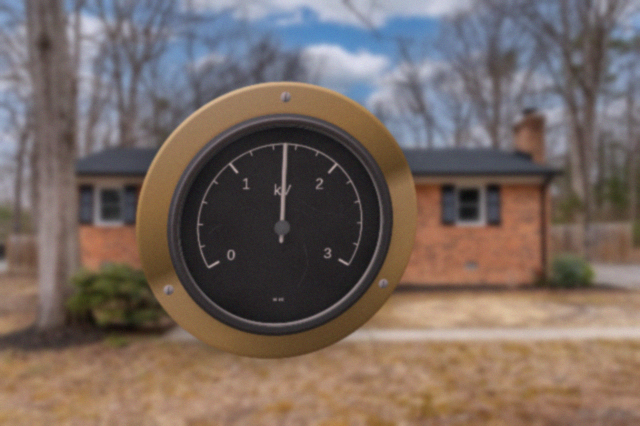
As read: value=1.5 unit=kV
